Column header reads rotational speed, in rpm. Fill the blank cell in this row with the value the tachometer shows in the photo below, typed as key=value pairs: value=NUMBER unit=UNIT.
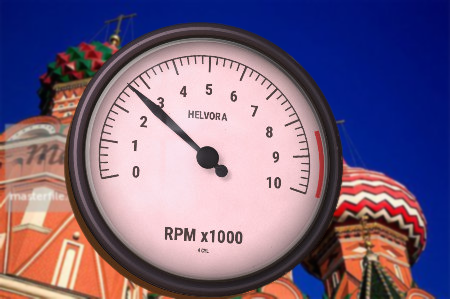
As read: value=2600 unit=rpm
